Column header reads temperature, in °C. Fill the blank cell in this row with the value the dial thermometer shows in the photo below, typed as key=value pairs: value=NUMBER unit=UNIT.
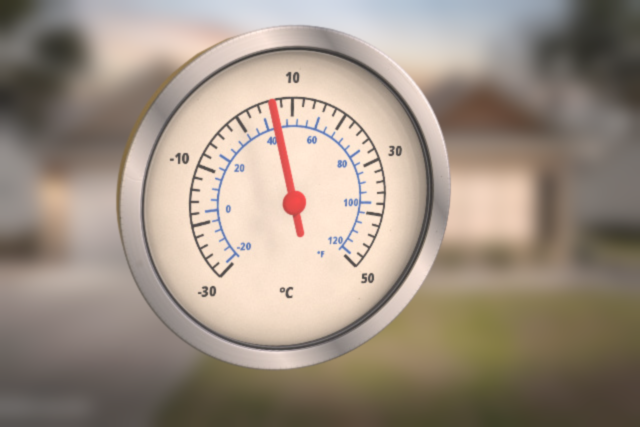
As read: value=6 unit=°C
